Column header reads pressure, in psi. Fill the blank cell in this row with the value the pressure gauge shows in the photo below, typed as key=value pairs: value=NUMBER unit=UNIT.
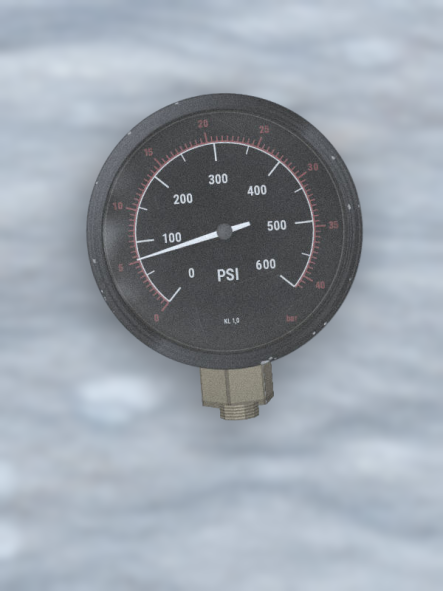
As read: value=75 unit=psi
